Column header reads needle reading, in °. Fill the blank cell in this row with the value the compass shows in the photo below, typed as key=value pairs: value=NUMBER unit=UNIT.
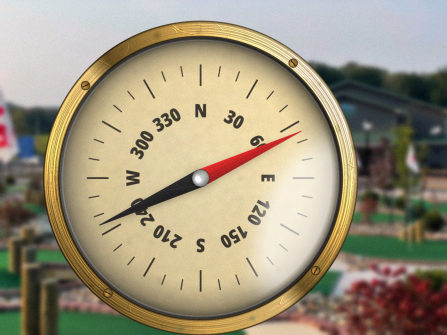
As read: value=65 unit=°
